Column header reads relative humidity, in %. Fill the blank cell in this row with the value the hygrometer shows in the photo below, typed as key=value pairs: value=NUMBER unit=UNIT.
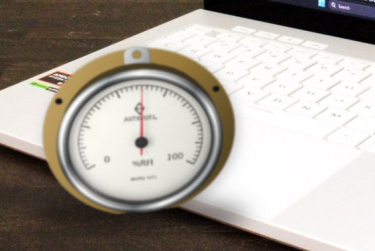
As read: value=50 unit=%
